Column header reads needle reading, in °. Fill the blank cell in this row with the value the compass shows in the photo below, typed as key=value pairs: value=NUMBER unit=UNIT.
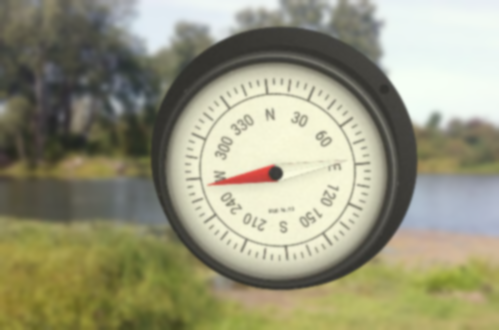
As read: value=265 unit=°
